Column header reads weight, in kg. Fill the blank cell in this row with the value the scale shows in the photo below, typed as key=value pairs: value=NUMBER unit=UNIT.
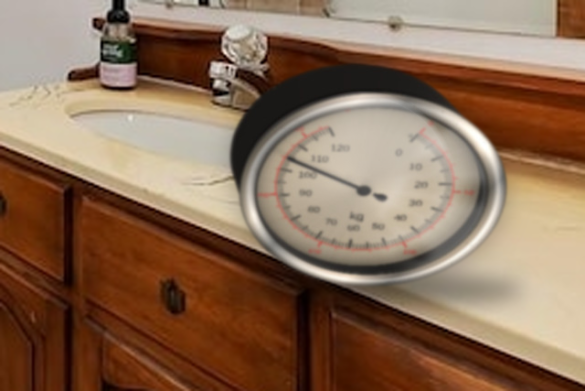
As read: value=105 unit=kg
